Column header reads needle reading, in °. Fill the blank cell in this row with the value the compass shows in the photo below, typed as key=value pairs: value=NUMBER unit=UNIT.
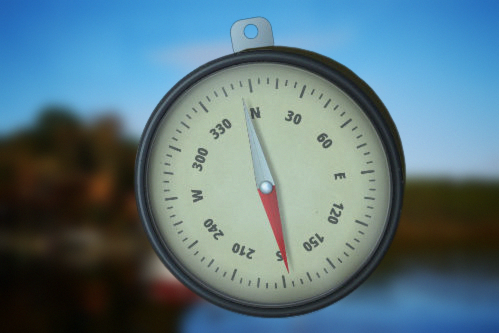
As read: value=175 unit=°
